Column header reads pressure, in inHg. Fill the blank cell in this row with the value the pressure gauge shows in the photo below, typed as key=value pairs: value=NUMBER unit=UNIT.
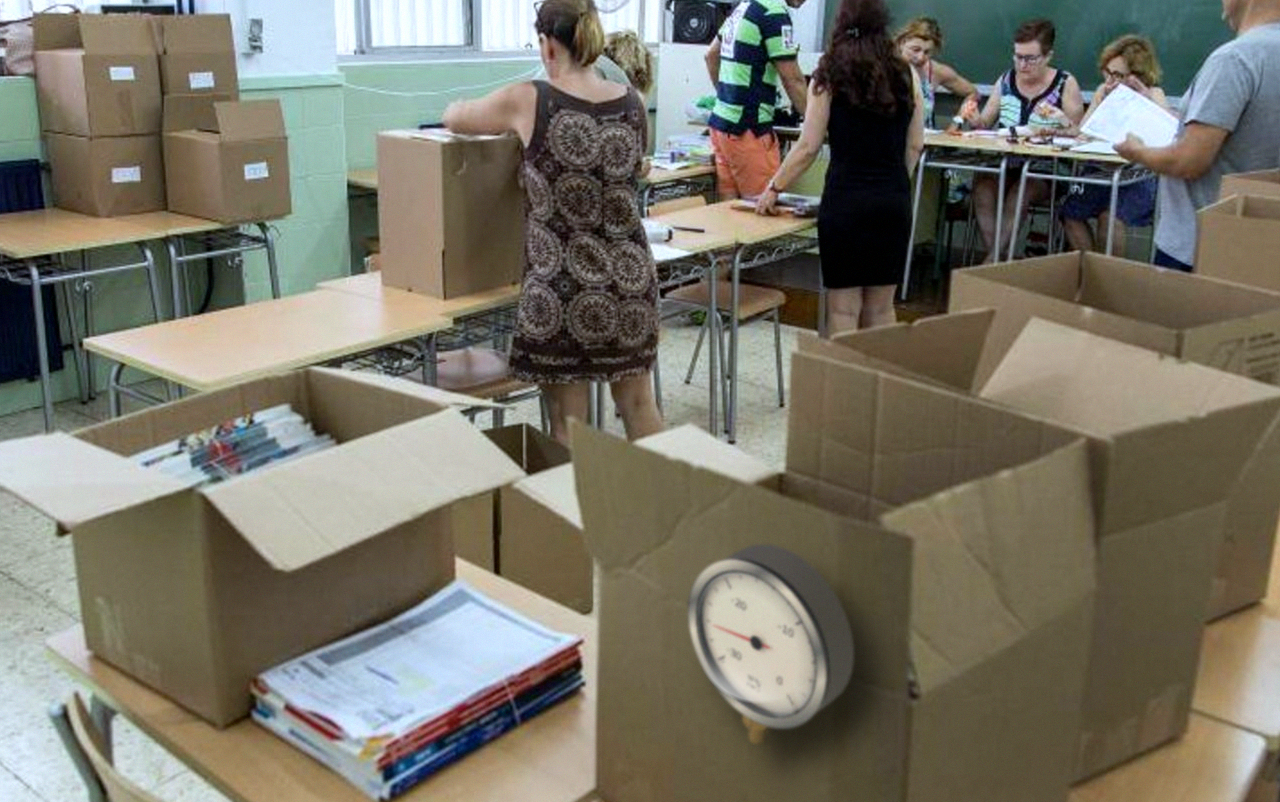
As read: value=-26 unit=inHg
